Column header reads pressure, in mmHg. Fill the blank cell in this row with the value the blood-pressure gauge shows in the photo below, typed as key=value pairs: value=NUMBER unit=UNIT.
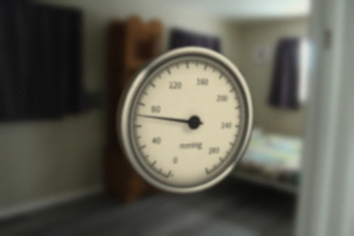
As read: value=70 unit=mmHg
